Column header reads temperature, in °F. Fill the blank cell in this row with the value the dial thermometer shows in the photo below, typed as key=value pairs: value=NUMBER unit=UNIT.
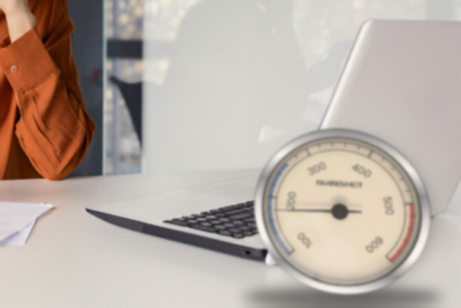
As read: value=180 unit=°F
